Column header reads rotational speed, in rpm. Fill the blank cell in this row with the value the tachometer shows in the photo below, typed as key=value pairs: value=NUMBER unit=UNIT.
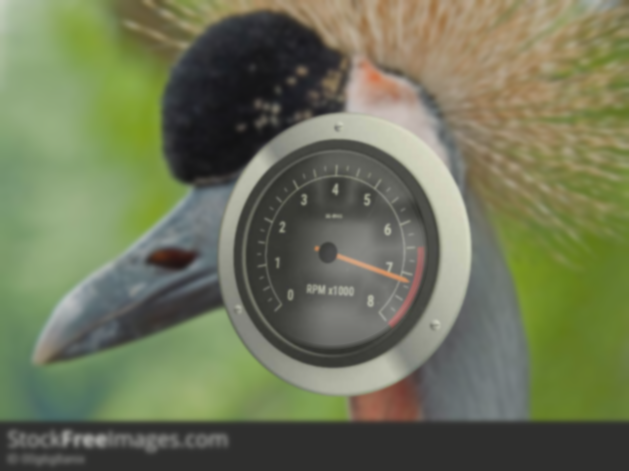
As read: value=7125 unit=rpm
